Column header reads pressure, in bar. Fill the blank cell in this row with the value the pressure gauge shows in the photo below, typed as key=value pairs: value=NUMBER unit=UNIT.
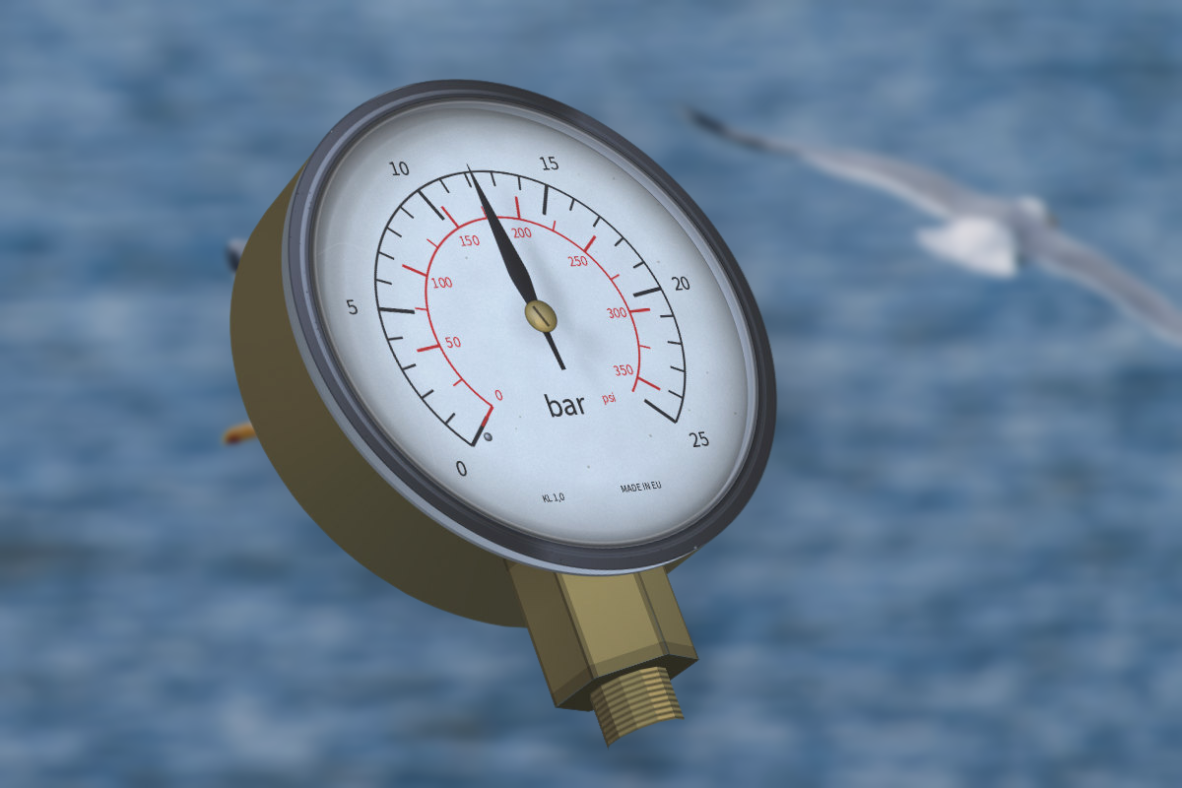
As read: value=12 unit=bar
